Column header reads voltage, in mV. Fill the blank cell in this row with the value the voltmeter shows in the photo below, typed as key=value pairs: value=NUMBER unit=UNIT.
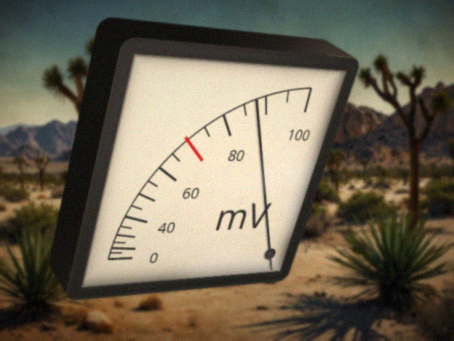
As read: value=87.5 unit=mV
